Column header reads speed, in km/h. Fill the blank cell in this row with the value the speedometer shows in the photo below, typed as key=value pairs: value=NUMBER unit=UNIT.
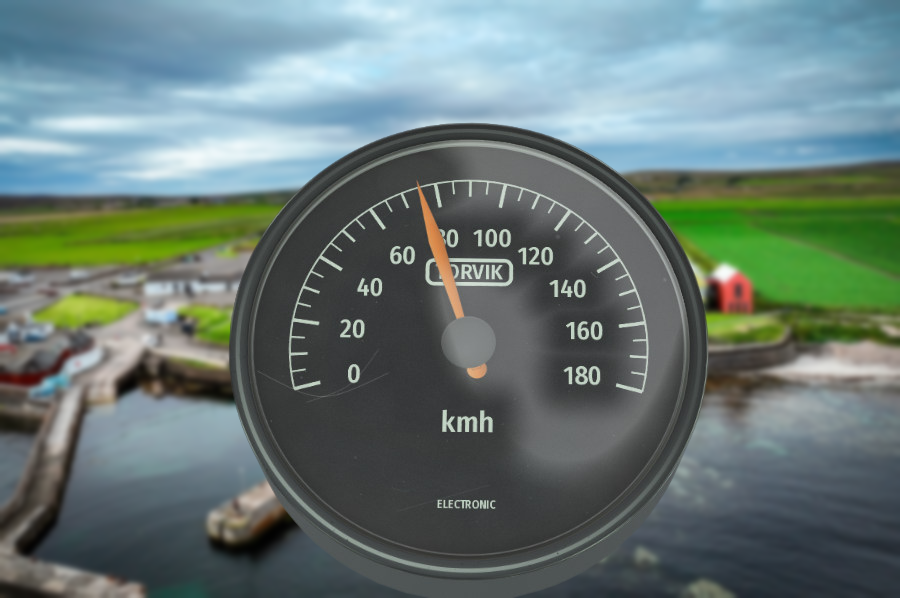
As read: value=75 unit=km/h
